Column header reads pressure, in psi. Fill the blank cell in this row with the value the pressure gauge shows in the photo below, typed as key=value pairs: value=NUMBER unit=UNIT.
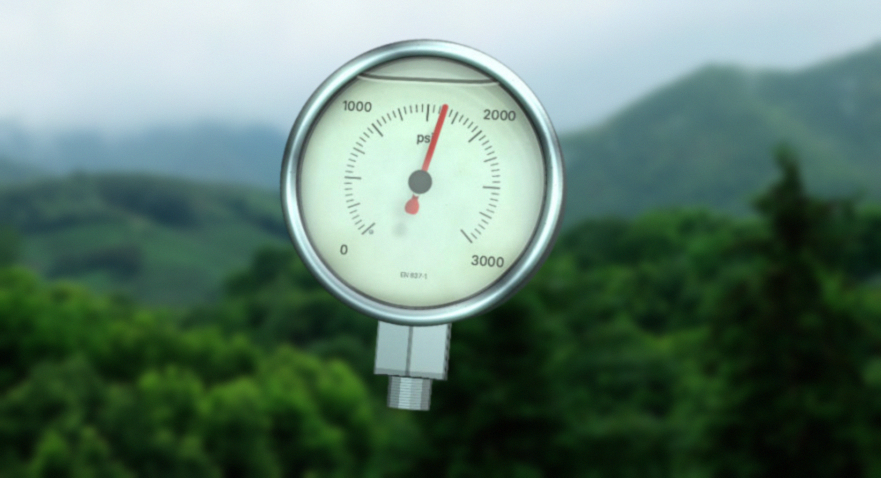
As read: value=1650 unit=psi
